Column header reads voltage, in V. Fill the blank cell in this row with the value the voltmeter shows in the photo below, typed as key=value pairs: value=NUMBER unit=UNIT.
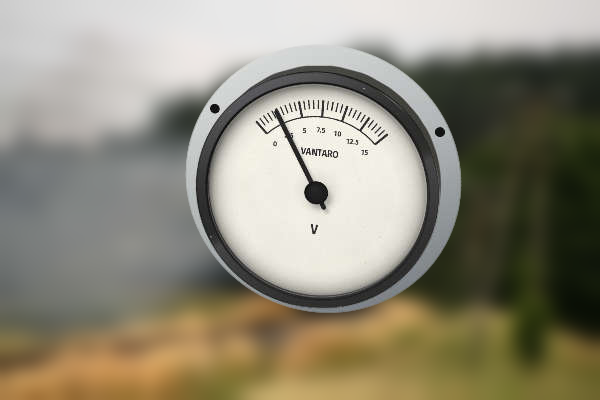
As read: value=2.5 unit=V
